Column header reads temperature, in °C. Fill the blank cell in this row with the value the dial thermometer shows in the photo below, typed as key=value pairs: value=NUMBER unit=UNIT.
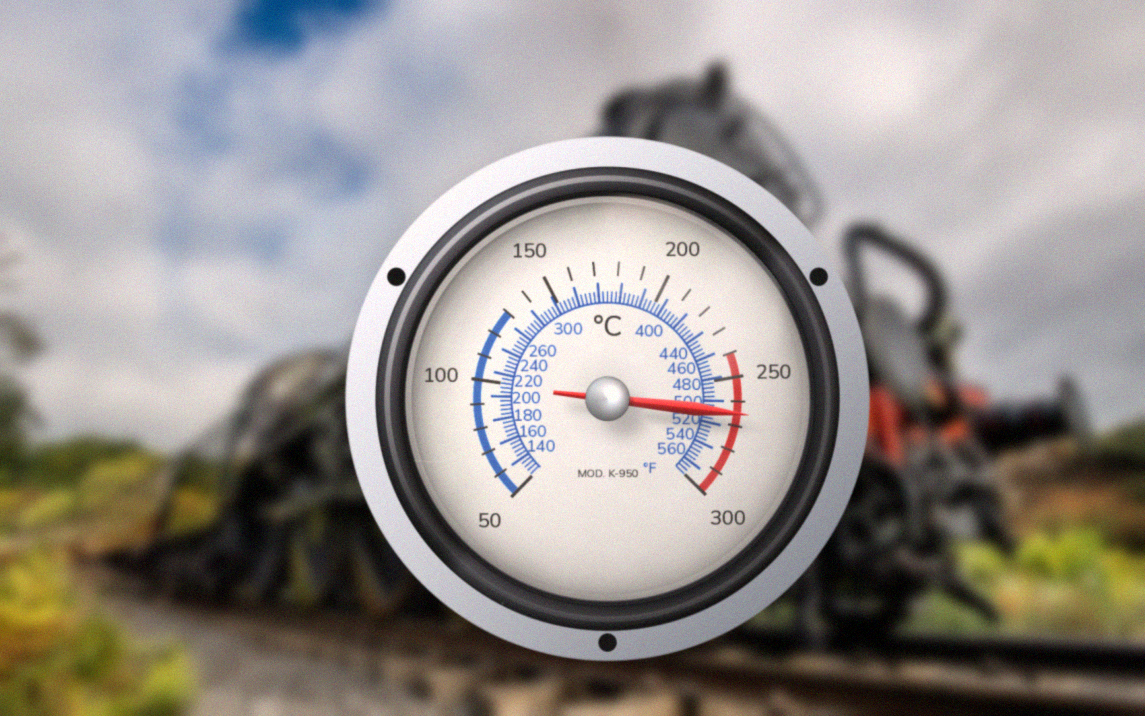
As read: value=265 unit=°C
